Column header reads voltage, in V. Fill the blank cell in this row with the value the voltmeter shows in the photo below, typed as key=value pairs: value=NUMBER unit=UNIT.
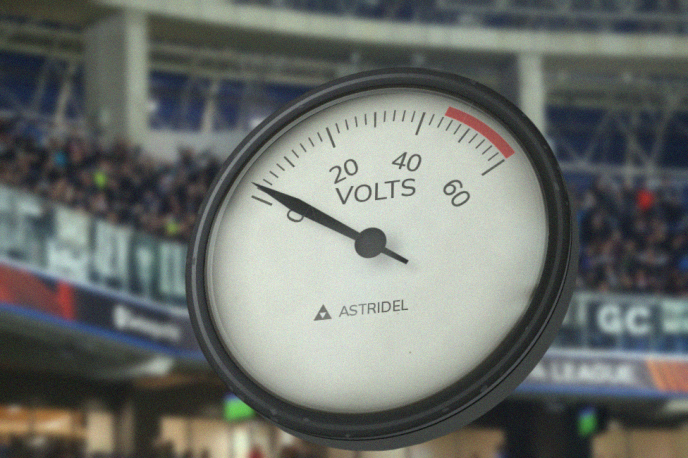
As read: value=2 unit=V
